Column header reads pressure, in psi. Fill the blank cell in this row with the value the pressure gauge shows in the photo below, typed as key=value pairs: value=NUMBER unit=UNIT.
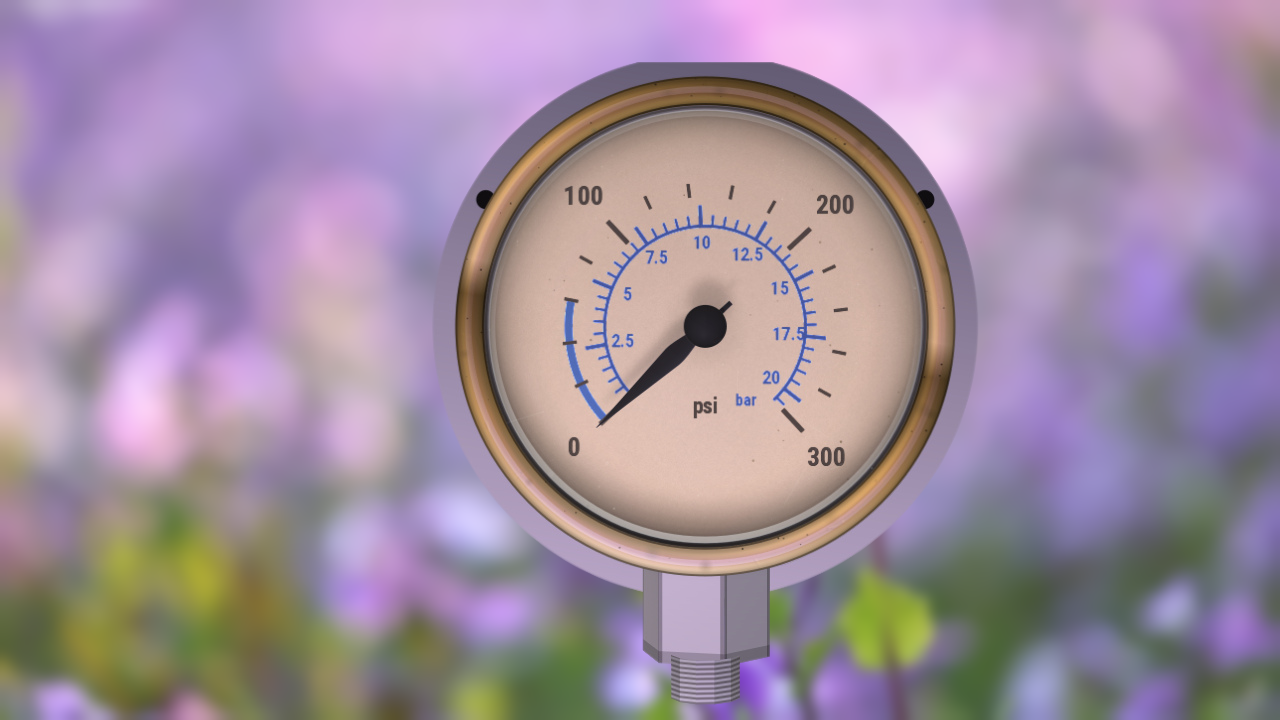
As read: value=0 unit=psi
